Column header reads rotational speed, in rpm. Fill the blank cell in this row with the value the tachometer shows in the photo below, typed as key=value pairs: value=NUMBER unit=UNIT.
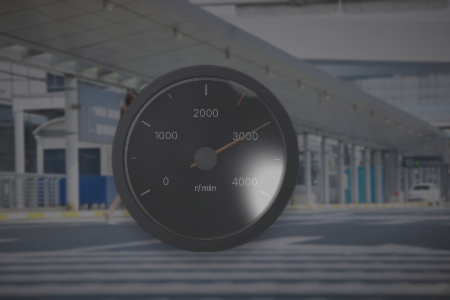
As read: value=3000 unit=rpm
